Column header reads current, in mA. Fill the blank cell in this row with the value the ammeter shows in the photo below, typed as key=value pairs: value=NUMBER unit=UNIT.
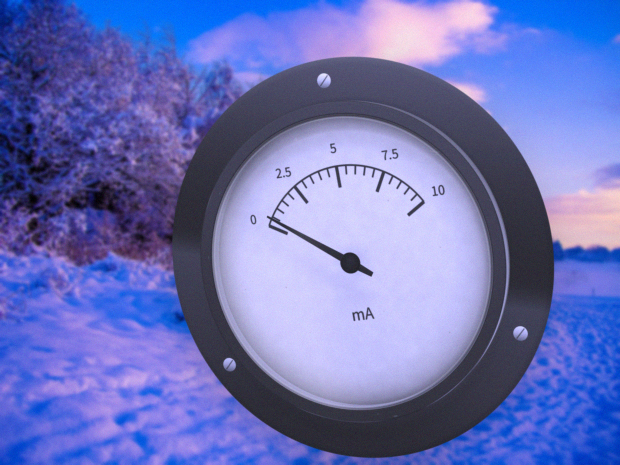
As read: value=0.5 unit=mA
